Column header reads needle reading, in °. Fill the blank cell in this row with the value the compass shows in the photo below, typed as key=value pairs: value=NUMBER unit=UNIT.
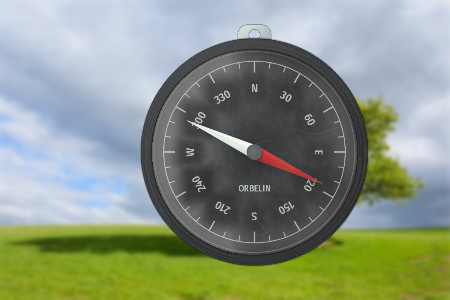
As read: value=115 unit=°
